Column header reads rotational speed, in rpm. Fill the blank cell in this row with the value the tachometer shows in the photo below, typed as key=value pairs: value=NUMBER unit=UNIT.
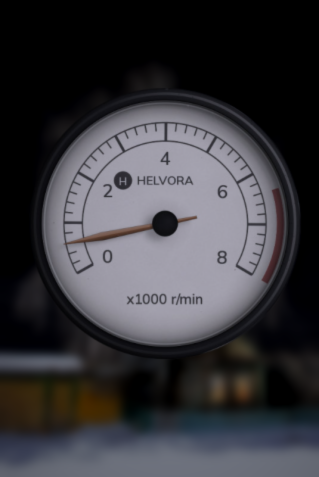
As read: value=600 unit=rpm
